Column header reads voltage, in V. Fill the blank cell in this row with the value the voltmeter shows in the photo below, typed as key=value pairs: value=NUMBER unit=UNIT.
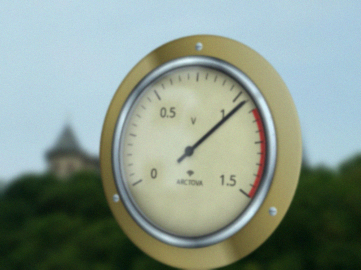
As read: value=1.05 unit=V
